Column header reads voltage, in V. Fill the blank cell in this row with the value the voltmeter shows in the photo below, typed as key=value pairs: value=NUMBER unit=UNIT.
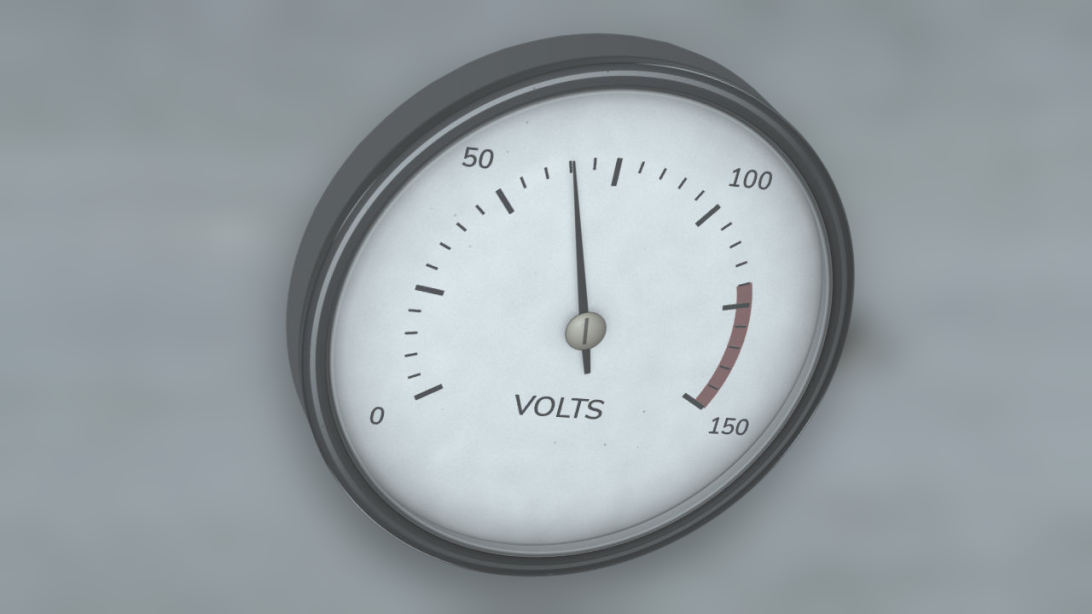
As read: value=65 unit=V
